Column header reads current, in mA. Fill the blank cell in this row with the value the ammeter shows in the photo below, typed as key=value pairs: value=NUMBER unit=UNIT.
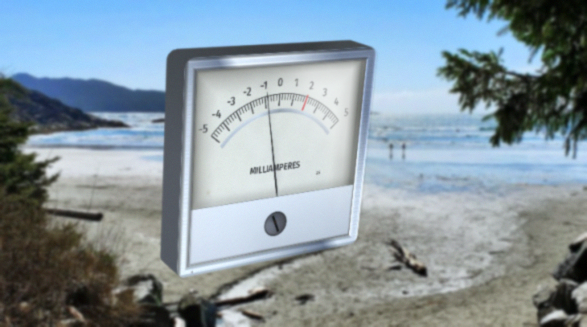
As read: value=-1 unit=mA
